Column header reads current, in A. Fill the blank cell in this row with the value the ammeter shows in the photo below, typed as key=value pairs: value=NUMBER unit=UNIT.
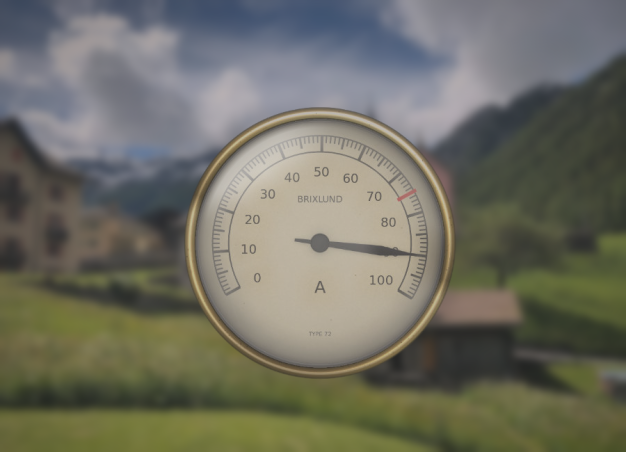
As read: value=90 unit=A
